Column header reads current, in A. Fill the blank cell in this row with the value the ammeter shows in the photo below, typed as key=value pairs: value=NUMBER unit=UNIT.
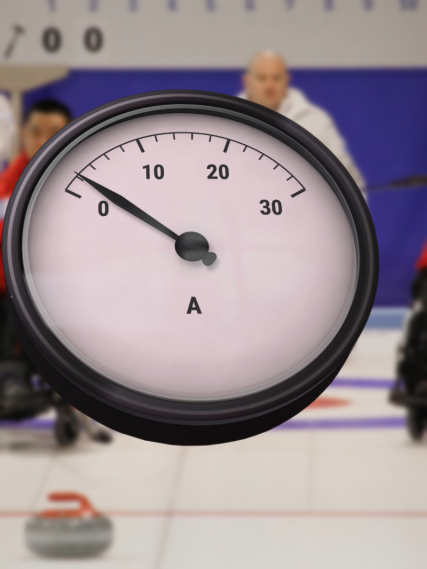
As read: value=2 unit=A
